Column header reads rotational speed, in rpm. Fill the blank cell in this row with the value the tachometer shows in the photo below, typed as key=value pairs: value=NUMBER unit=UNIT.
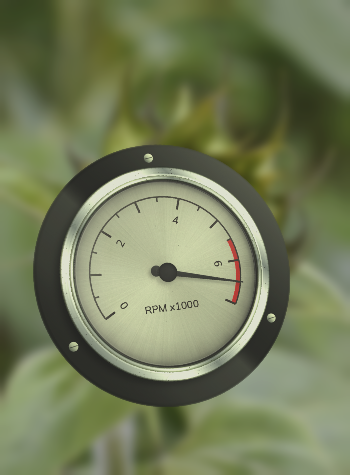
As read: value=6500 unit=rpm
